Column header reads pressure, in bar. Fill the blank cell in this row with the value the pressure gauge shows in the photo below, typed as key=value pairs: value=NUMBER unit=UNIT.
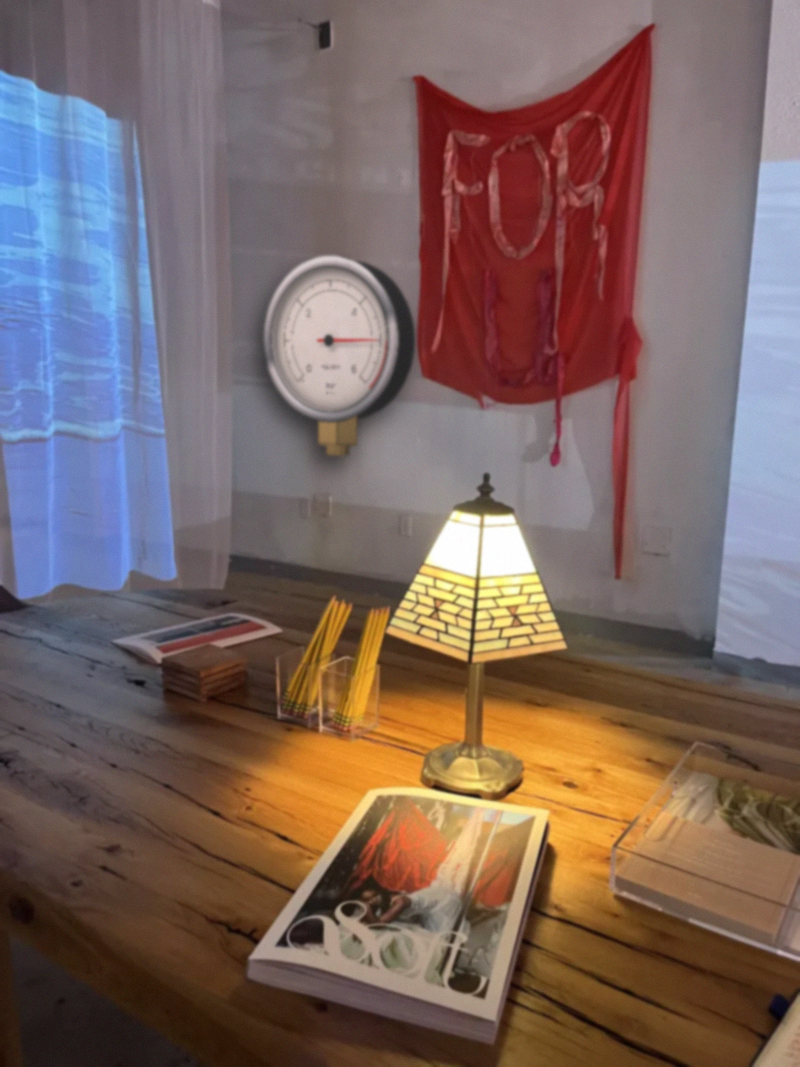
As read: value=5 unit=bar
